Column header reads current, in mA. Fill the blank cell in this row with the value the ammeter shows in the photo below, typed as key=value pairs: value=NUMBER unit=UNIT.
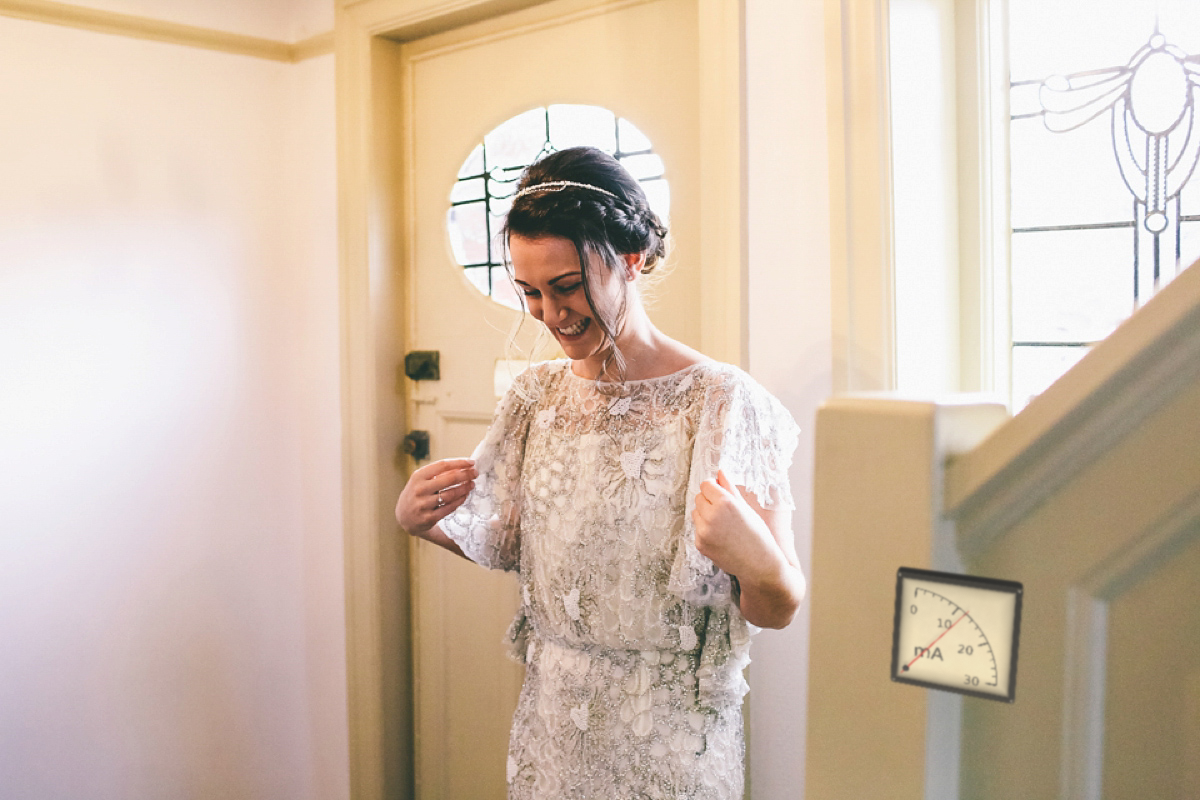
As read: value=12 unit=mA
